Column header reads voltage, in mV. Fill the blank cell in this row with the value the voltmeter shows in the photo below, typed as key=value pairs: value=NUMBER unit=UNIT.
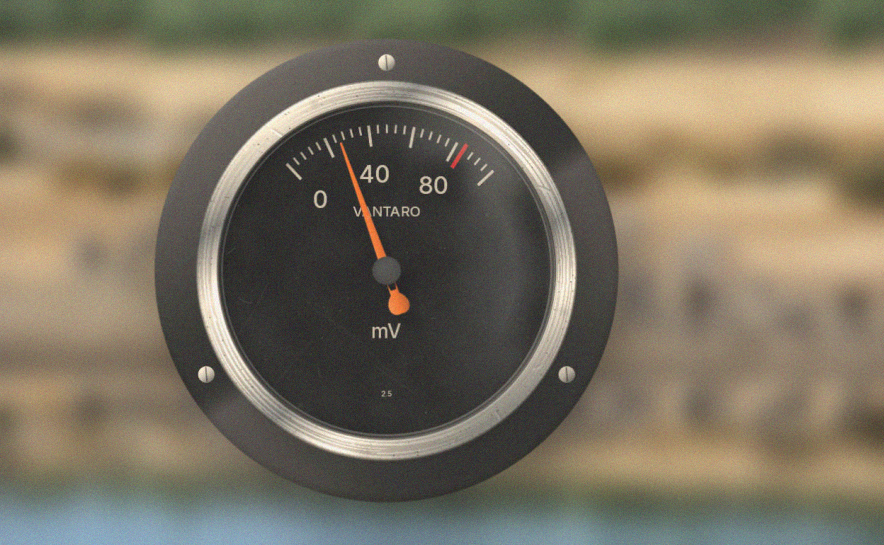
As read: value=26 unit=mV
